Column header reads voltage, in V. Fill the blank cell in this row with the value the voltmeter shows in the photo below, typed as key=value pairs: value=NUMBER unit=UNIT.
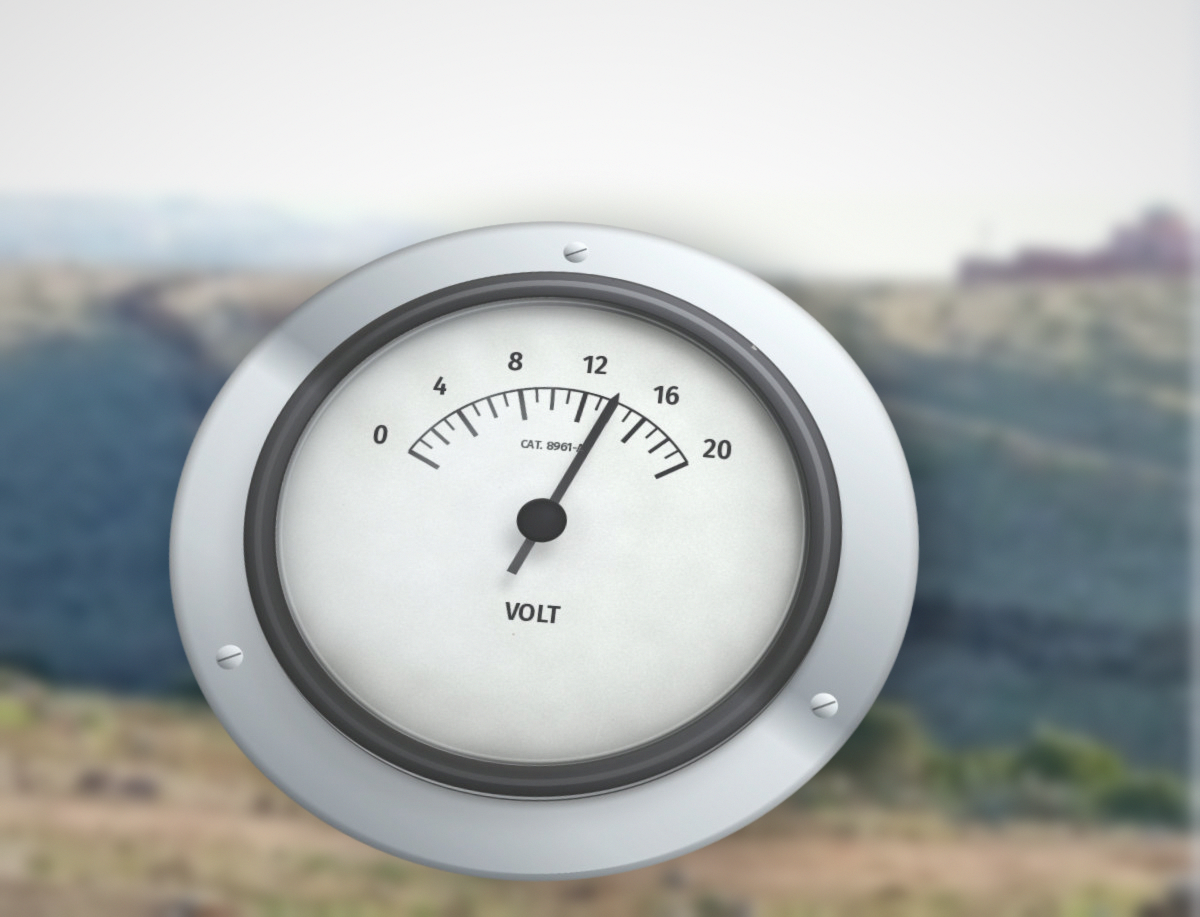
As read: value=14 unit=V
